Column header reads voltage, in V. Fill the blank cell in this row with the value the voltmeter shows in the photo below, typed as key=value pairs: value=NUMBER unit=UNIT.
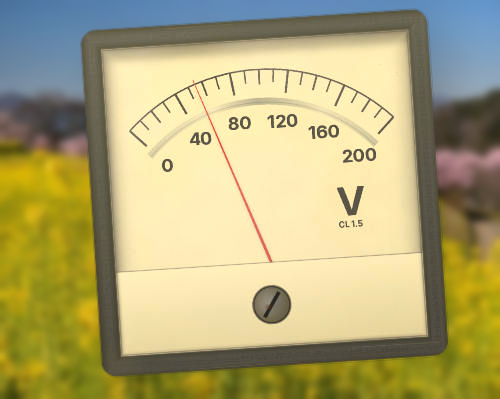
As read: value=55 unit=V
